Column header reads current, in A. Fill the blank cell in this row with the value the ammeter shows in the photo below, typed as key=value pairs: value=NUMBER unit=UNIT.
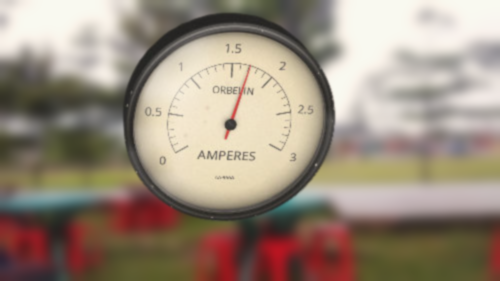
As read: value=1.7 unit=A
